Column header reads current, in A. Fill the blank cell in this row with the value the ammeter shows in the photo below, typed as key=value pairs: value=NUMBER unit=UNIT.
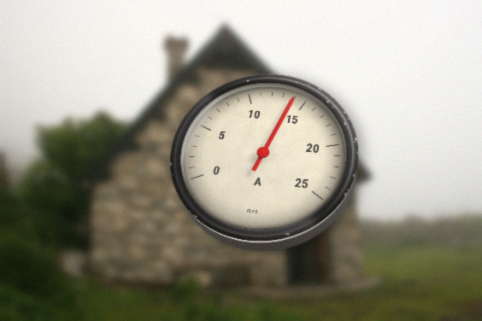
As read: value=14 unit=A
